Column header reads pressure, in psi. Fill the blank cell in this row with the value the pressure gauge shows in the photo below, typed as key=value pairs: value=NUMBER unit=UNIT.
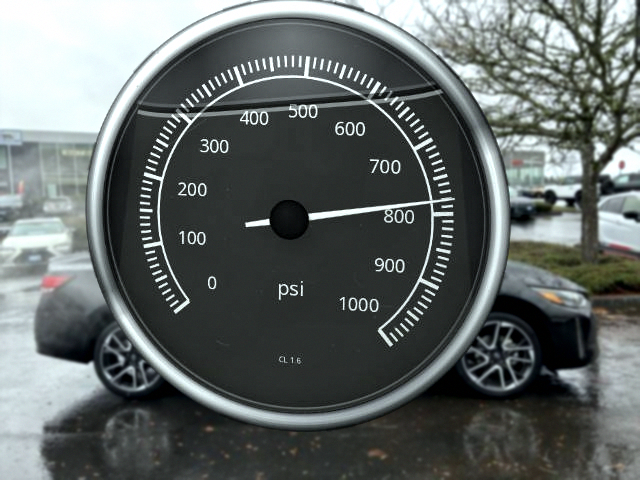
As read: value=780 unit=psi
